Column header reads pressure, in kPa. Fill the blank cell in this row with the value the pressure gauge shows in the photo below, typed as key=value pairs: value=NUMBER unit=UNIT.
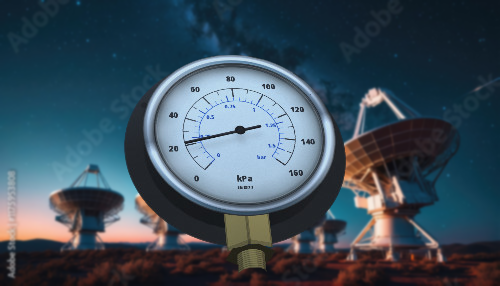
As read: value=20 unit=kPa
